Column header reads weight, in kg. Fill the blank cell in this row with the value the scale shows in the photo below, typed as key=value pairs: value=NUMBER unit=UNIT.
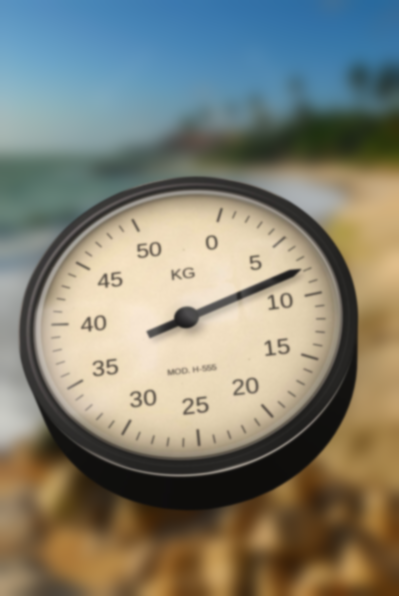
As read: value=8 unit=kg
